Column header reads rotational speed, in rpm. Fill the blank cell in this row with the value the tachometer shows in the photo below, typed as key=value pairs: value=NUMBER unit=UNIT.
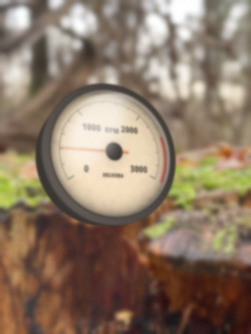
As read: value=400 unit=rpm
